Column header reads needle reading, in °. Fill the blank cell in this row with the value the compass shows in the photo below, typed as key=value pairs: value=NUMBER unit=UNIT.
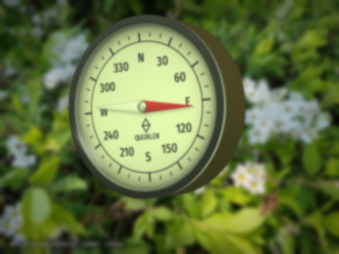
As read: value=95 unit=°
